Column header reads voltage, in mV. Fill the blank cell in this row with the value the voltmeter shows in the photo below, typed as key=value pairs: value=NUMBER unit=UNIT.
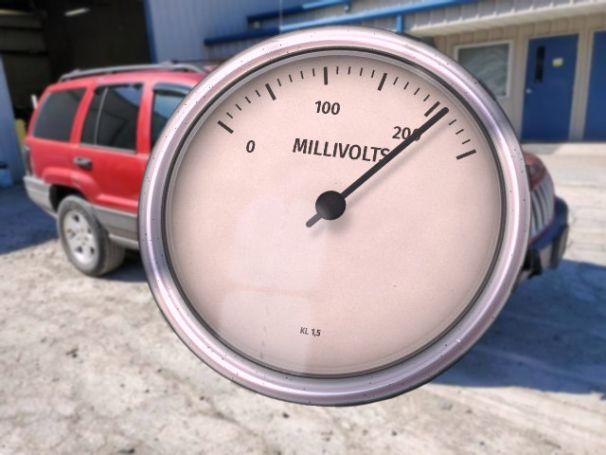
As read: value=210 unit=mV
